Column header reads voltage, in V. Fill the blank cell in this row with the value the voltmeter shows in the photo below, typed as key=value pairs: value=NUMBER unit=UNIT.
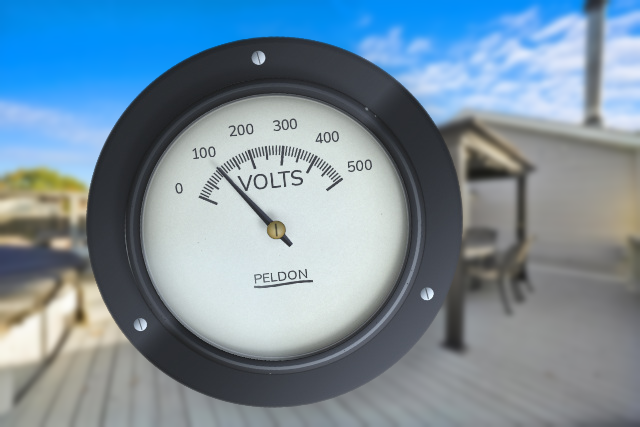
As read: value=100 unit=V
